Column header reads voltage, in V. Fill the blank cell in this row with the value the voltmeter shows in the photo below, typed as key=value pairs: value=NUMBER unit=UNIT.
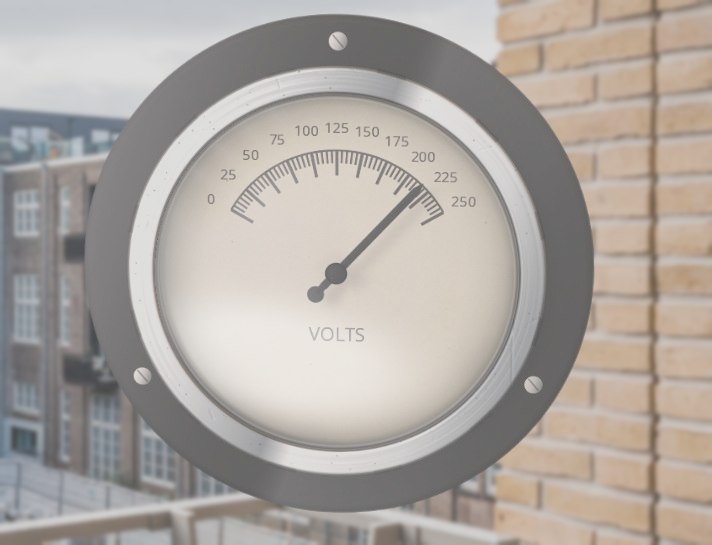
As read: value=215 unit=V
